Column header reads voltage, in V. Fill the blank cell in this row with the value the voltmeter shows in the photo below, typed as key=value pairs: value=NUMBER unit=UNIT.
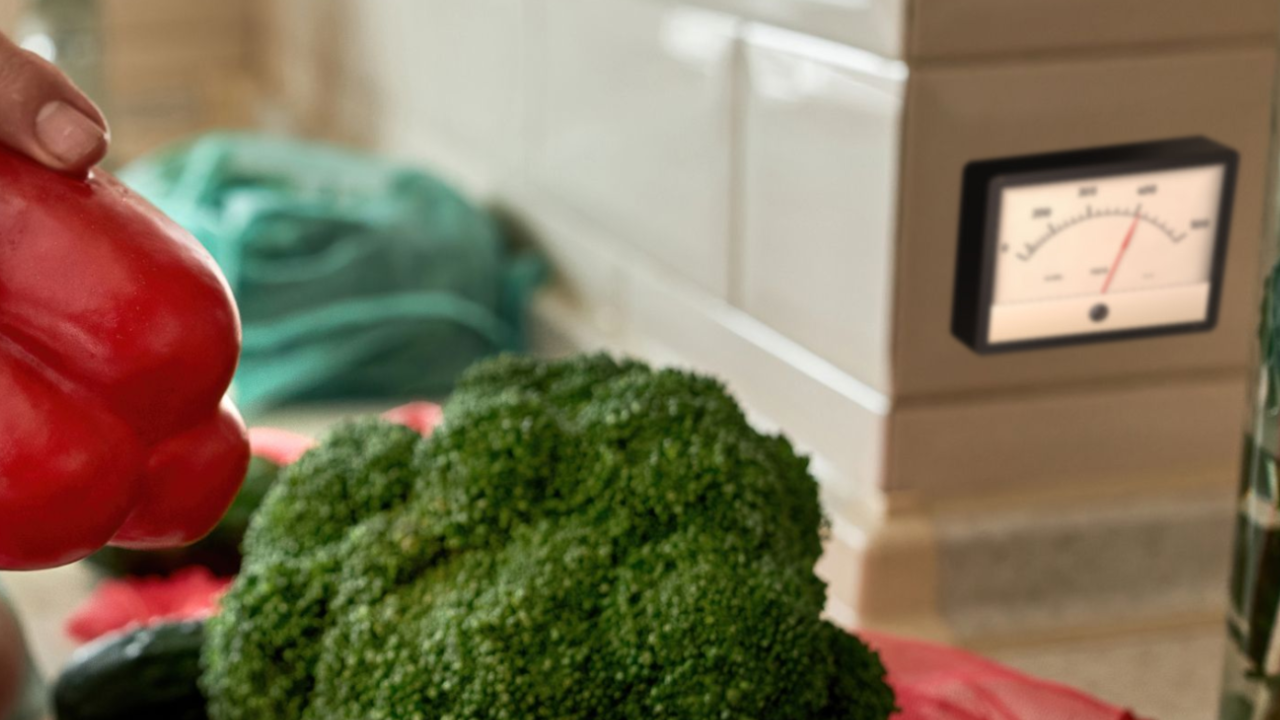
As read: value=400 unit=V
